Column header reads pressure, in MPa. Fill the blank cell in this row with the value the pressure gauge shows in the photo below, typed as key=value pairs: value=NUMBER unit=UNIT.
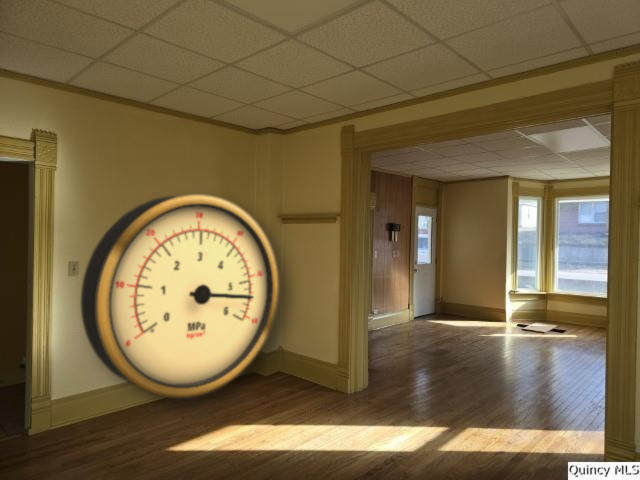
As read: value=5.4 unit=MPa
